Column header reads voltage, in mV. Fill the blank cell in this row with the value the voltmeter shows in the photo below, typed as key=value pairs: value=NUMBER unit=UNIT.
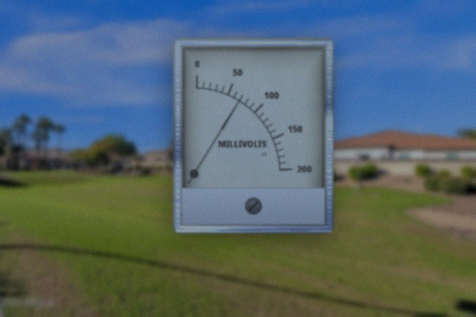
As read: value=70 unit=mV
